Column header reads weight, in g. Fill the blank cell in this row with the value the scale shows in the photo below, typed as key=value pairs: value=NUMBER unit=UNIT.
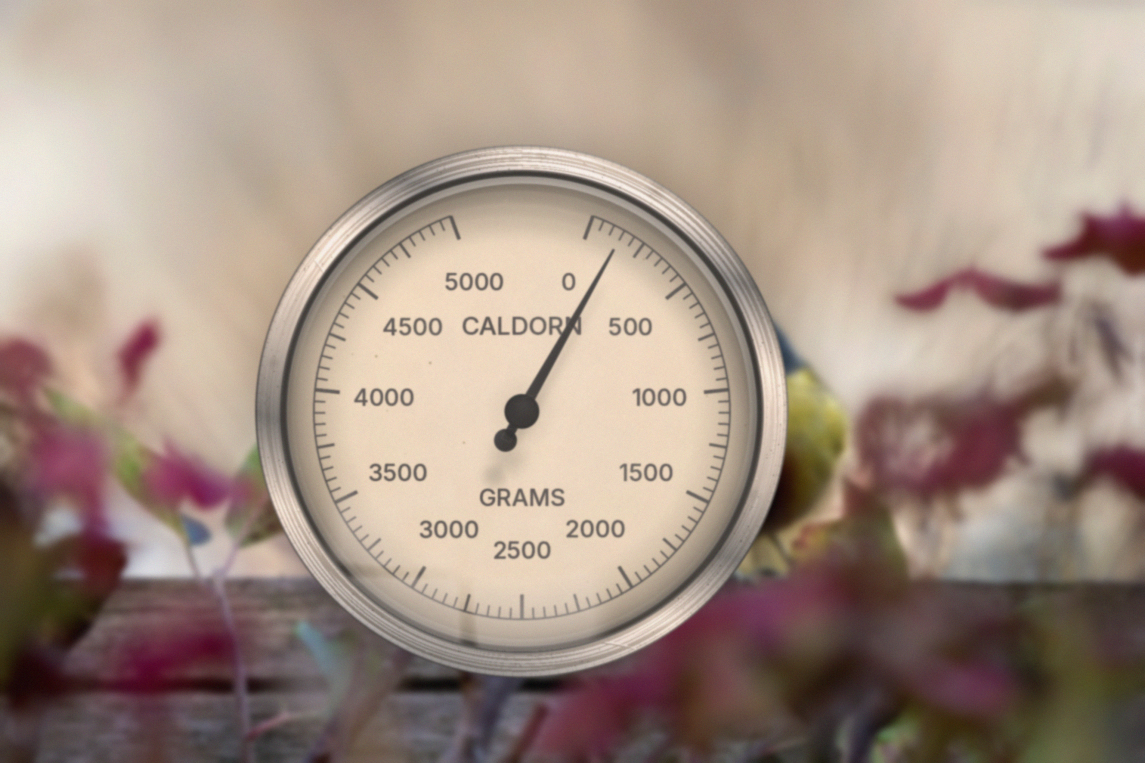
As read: value=150 unit=g
